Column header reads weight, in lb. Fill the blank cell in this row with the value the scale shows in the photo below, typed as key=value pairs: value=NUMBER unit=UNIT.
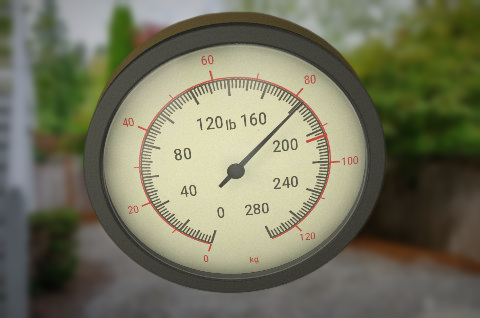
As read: value=180 unit=lb
